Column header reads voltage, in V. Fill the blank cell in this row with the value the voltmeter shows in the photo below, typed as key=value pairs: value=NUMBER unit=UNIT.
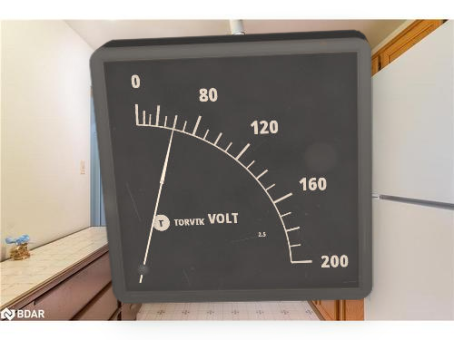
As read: value=60 unit=V
